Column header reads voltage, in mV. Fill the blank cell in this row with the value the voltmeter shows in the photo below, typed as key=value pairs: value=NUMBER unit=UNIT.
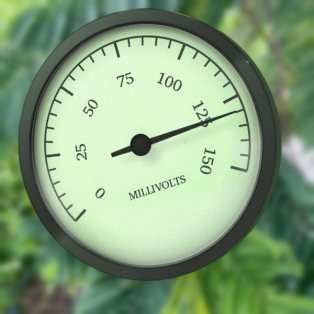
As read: value=130 unit=mV
